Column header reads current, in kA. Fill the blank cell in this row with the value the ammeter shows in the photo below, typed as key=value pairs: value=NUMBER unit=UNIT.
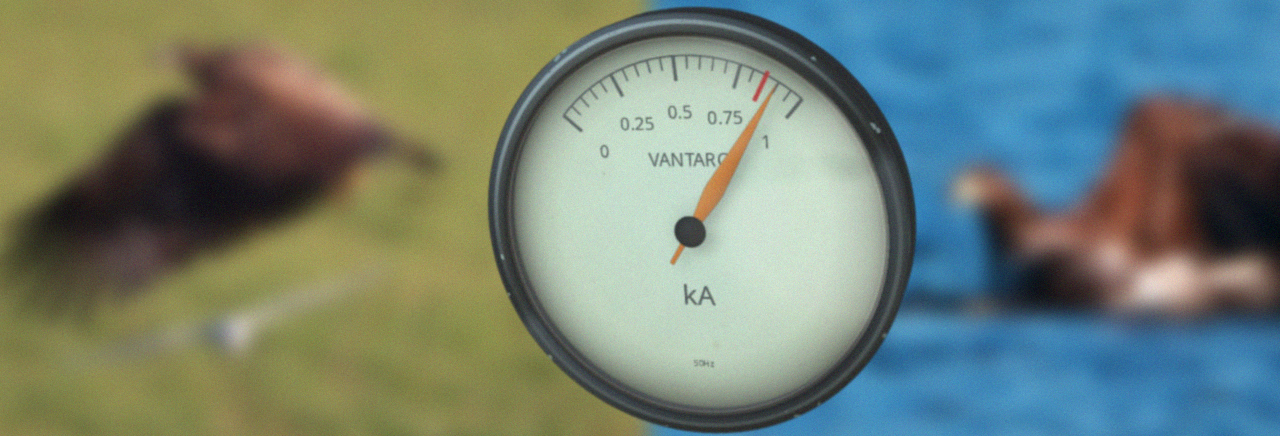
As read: value=0.9 unit=kA
